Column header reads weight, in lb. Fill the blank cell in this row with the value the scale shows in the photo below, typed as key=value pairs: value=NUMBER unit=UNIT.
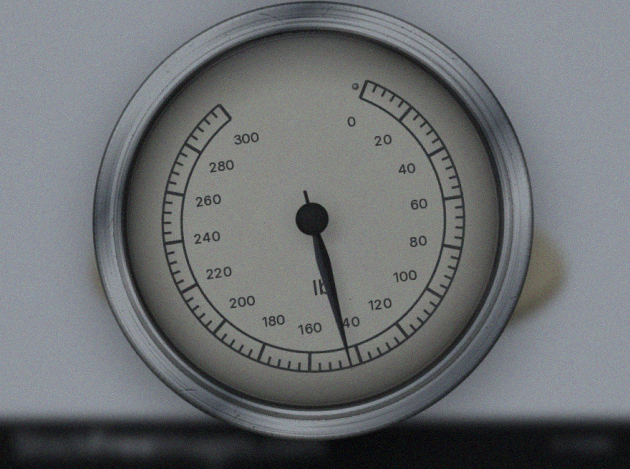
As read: value=144 unit=lb
